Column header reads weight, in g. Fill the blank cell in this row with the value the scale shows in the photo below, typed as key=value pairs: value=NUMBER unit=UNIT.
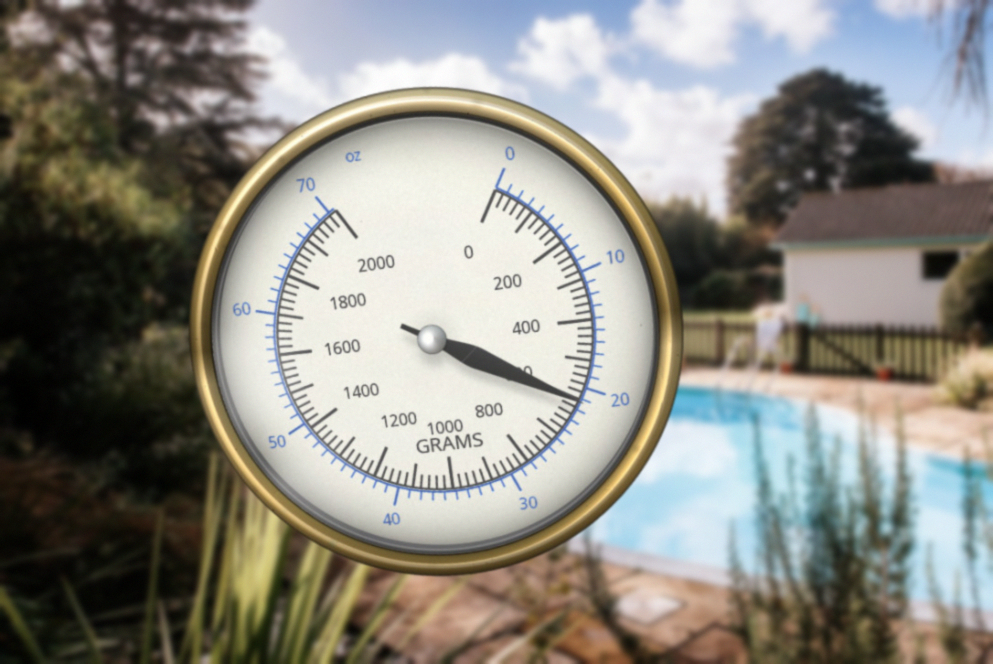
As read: value=600 unit=g
